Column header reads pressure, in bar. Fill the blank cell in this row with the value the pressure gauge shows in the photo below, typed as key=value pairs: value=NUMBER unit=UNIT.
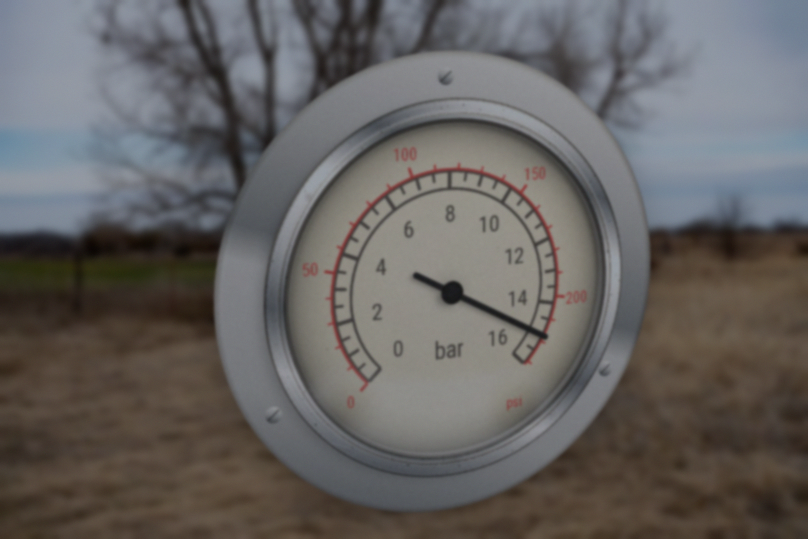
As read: value=15 unit=bar
